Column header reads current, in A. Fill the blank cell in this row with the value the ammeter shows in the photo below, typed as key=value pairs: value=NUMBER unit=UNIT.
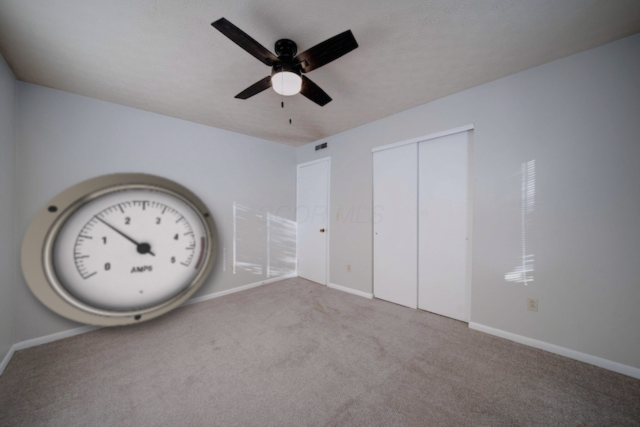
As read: value=1.5 unit=A
